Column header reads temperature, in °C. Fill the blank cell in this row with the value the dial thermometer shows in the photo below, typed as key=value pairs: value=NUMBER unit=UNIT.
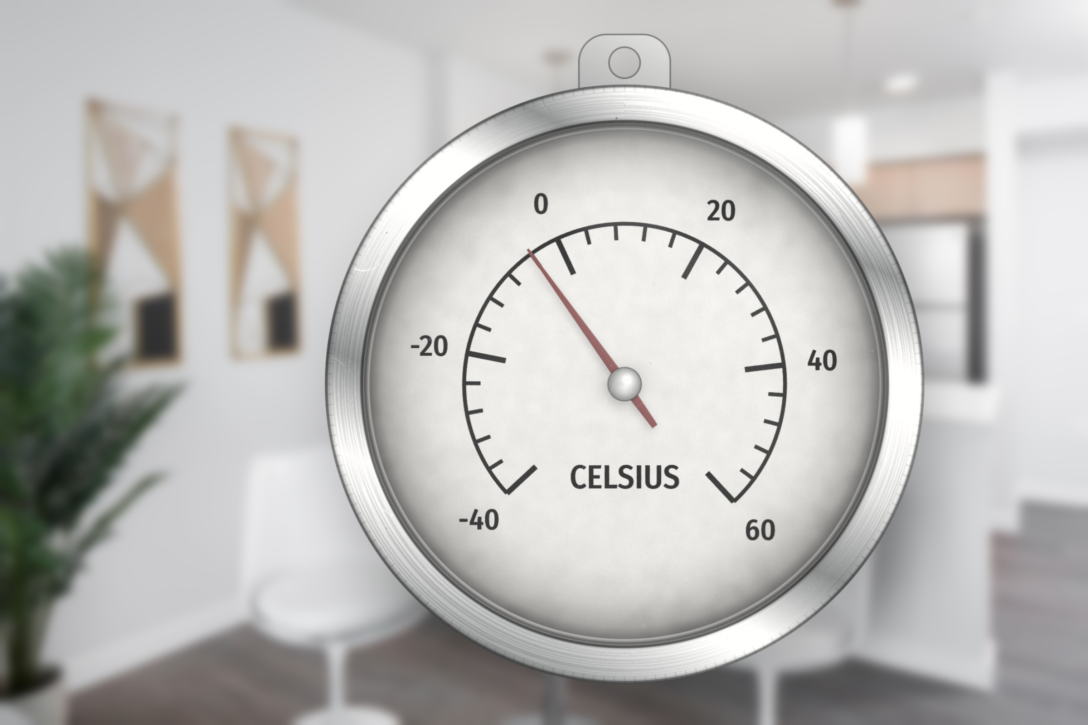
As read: value=-4 unit=°C
